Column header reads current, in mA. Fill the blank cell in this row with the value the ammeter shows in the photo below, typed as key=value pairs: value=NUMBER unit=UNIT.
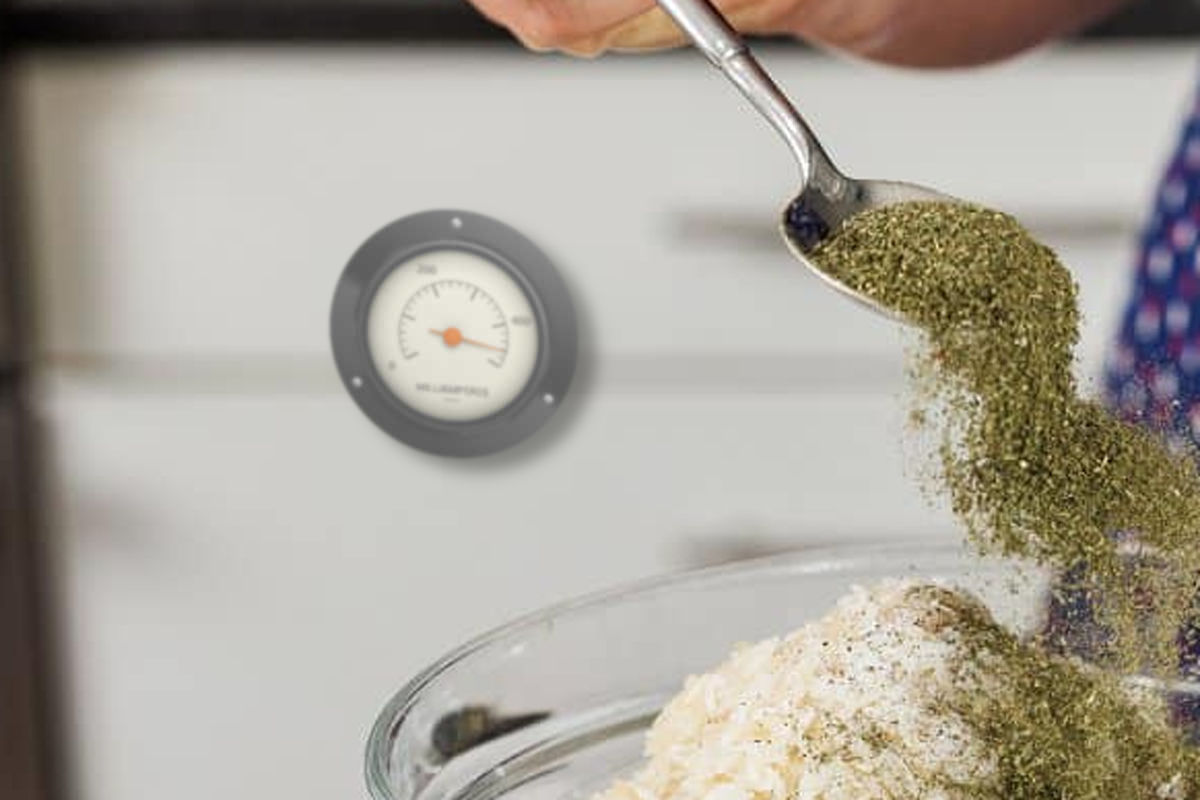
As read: value=460 unit=mA
